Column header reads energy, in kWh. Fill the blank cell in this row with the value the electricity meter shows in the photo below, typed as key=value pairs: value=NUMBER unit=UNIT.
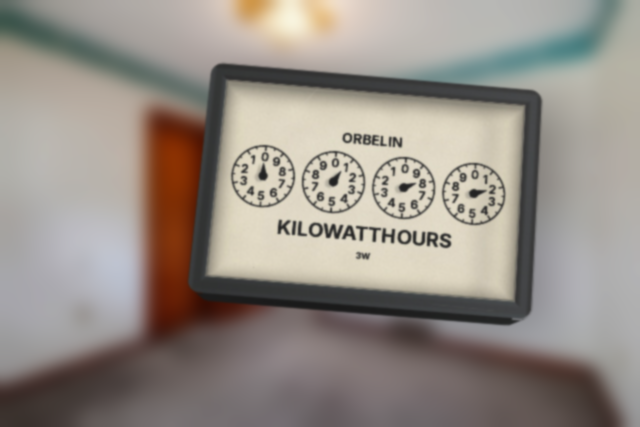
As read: value=82 unit=kWh
